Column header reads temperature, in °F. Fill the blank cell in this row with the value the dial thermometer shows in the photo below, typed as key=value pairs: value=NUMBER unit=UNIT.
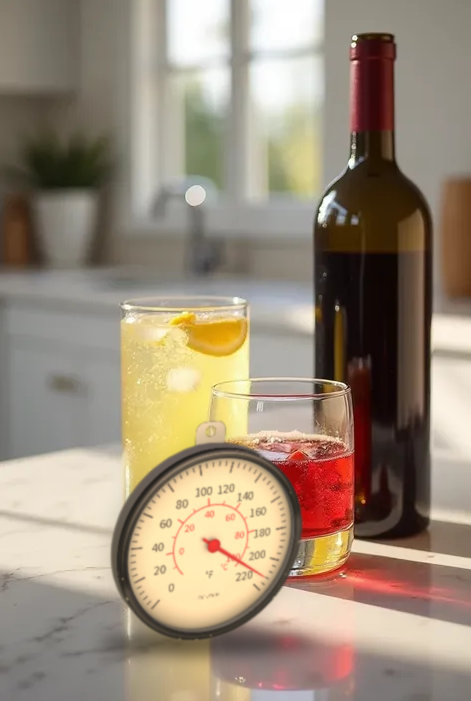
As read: value=212 unit=°F
